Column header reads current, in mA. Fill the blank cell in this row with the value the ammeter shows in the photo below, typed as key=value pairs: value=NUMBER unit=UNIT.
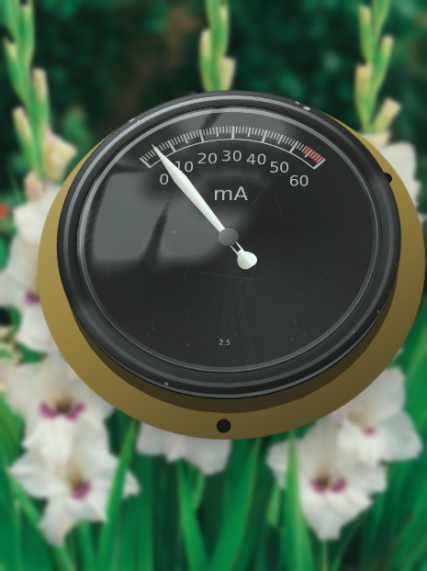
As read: value=5 unit=mA
